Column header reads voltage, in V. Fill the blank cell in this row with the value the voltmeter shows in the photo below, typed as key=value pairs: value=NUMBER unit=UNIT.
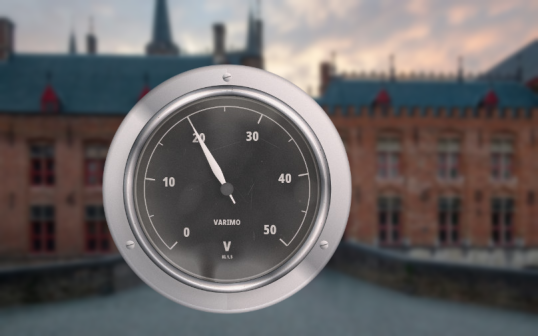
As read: value=20 unit=V
